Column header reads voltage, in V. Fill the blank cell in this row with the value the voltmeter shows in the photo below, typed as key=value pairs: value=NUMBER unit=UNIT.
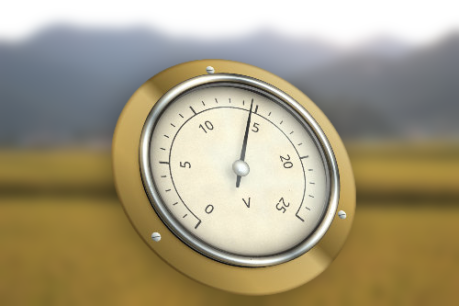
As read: value=14.5 unit=V
